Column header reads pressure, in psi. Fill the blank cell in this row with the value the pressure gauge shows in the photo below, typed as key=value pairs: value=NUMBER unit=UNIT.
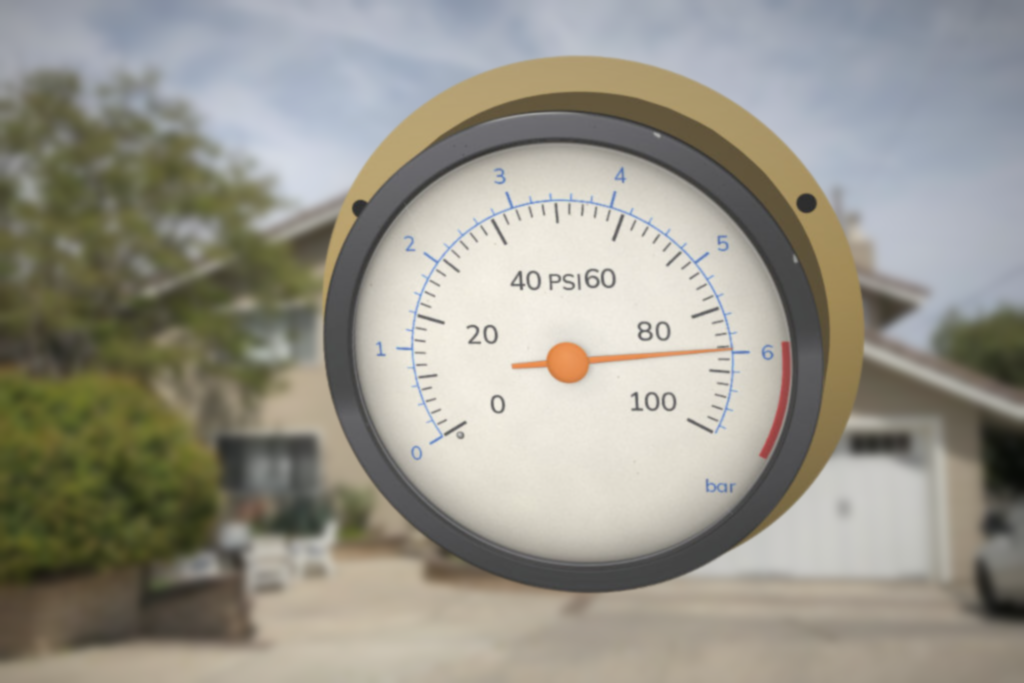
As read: value=86 unit=psi
